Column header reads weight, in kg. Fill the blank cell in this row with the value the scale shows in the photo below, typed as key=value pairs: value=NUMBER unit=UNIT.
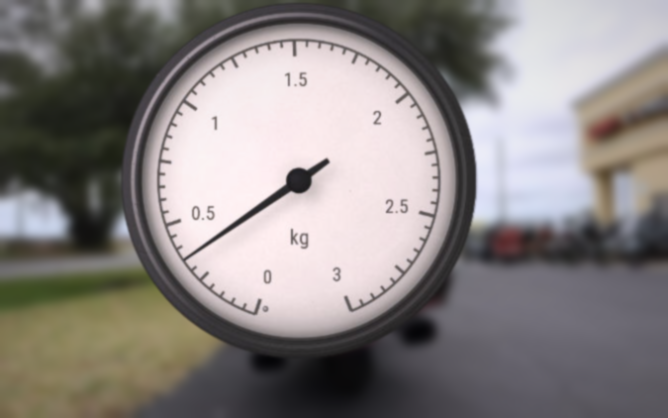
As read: value=0.35 unit=kg
